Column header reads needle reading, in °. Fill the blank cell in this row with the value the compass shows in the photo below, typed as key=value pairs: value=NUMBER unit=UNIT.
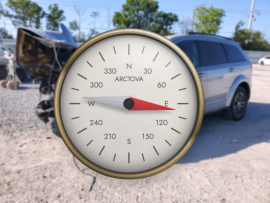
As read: value=97.5 unit=°
